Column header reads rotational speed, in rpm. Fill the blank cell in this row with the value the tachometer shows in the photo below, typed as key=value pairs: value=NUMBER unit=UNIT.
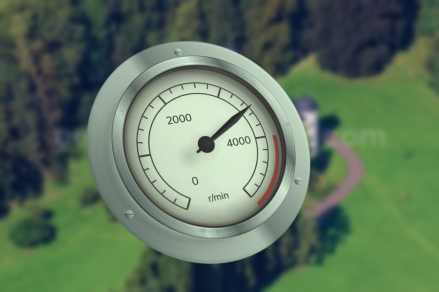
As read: value=3500 unit=rpm
